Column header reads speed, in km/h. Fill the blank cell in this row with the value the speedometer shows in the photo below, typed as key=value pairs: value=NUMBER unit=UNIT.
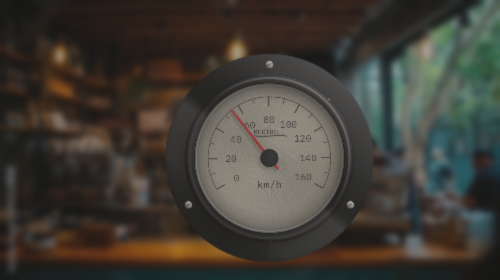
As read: value=55 unit=km/h
